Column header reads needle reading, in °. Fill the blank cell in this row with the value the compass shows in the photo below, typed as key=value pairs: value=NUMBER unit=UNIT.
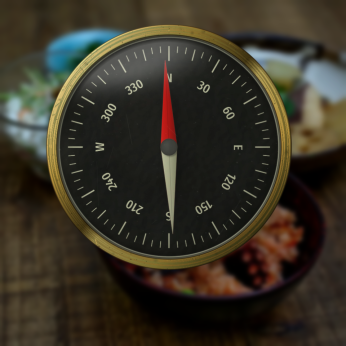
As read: value=357.5 unit=°
